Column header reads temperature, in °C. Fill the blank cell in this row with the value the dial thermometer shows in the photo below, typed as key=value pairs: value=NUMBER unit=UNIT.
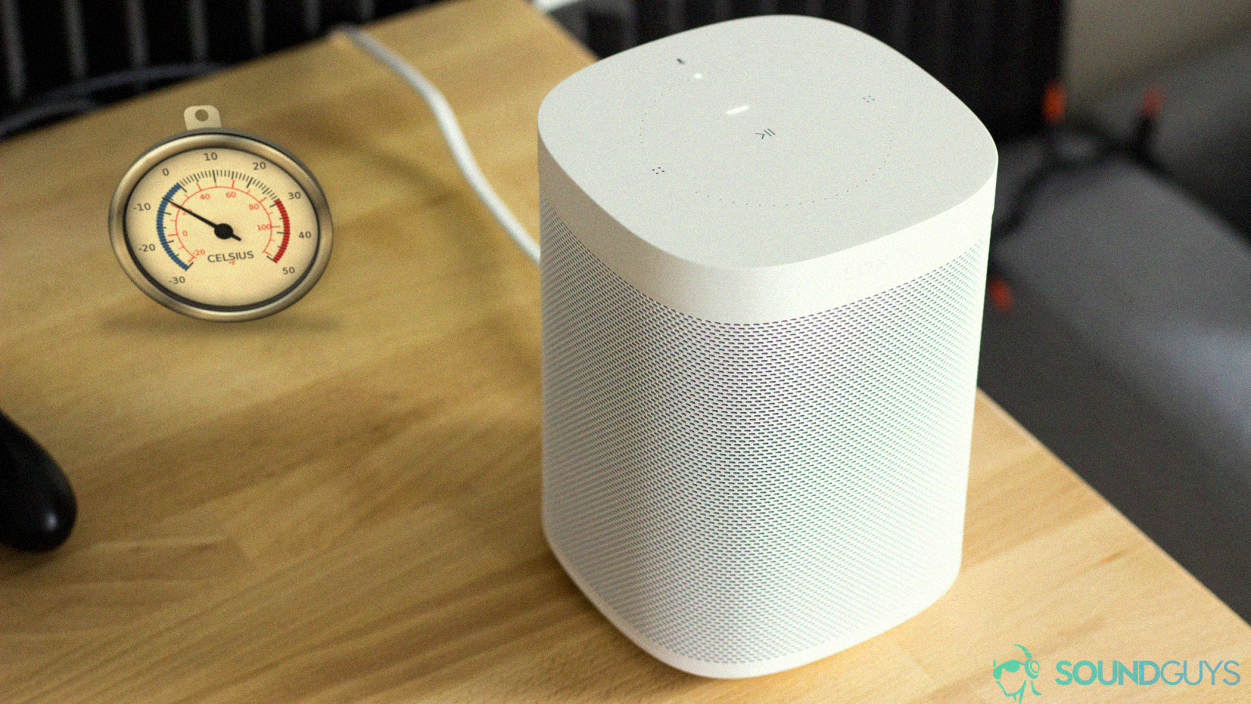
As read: value=-5 unit=°C
